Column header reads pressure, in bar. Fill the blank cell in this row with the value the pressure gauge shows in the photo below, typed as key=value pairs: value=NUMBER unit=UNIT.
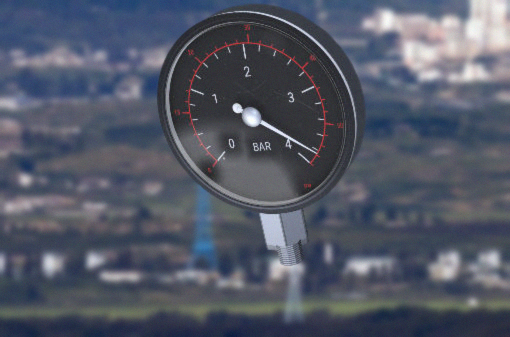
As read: value=3.8 unit=bar
